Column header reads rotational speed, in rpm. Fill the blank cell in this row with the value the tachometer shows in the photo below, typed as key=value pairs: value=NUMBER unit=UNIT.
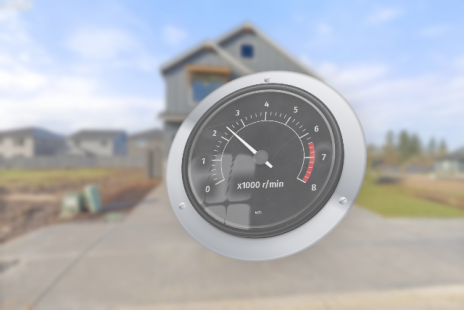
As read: value=2400 unit=rpm
